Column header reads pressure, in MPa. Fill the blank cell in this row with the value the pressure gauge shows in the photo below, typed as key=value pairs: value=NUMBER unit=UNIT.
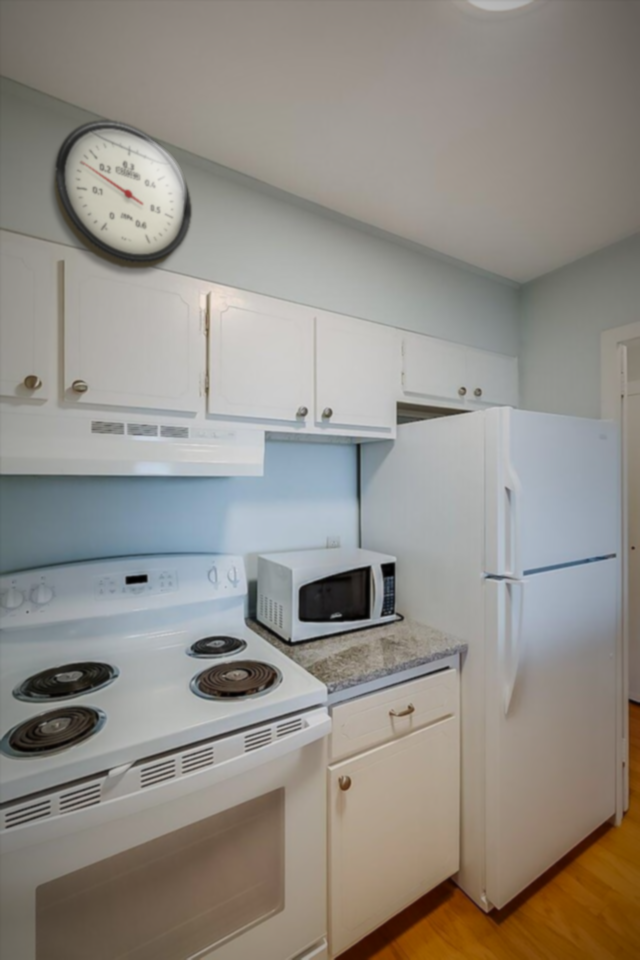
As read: value=0.16 unit=MPa
